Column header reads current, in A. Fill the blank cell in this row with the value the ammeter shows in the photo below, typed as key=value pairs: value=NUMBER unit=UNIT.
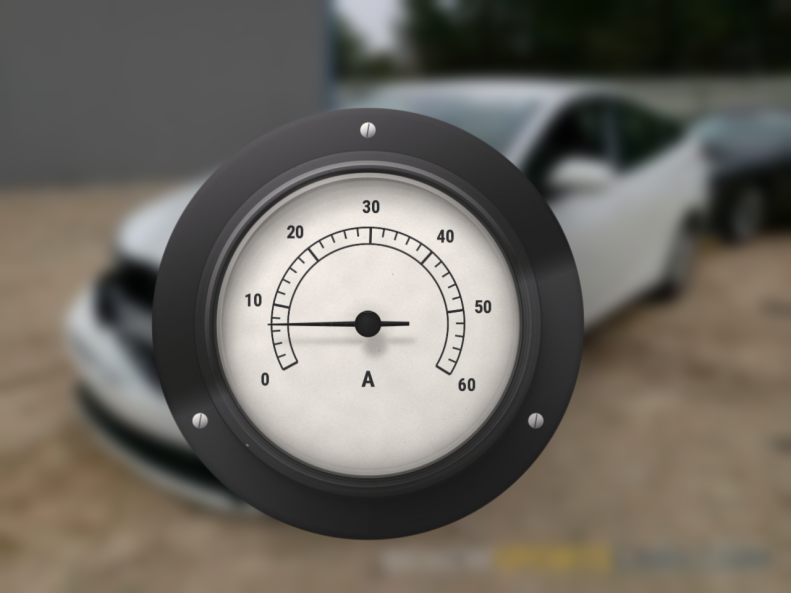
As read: value=7 unit=A
